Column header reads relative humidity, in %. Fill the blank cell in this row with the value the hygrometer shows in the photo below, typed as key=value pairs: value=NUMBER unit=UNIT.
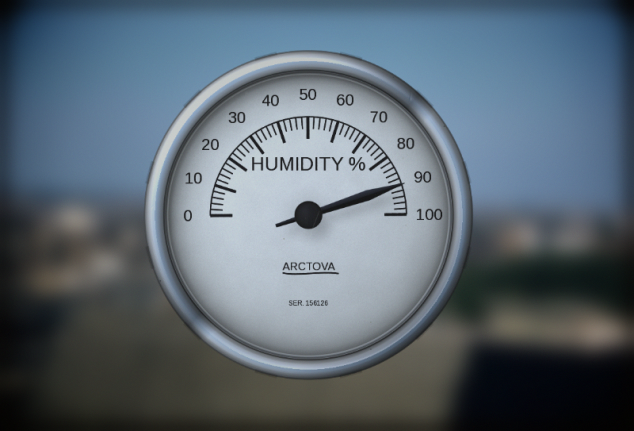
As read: value=90 unit=%
